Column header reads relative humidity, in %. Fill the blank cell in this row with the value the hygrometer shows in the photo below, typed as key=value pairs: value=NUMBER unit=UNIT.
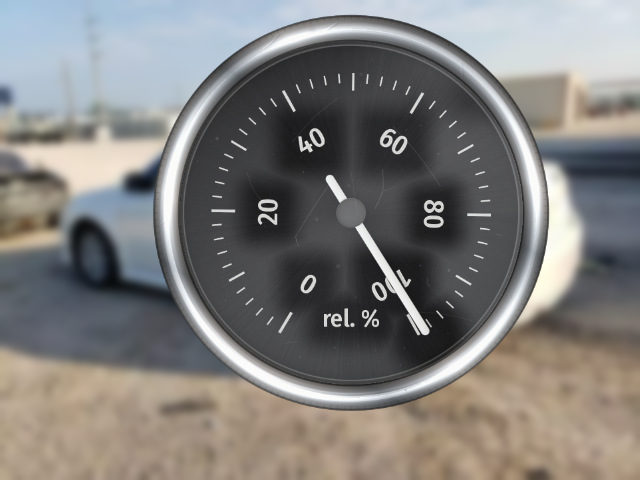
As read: value=99 unit=%
